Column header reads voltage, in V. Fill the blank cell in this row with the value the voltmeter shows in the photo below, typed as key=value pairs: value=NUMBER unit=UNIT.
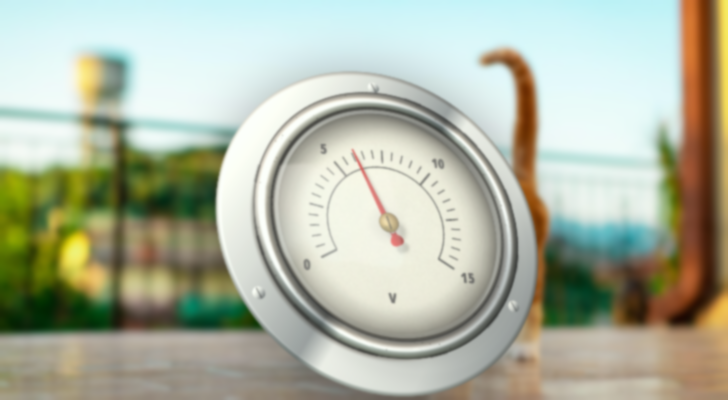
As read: value=6 unit=V
